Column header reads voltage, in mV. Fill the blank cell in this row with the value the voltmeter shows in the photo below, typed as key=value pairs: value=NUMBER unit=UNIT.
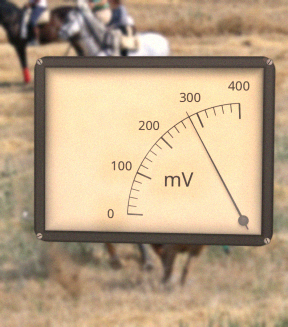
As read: value=280 unit=mV
